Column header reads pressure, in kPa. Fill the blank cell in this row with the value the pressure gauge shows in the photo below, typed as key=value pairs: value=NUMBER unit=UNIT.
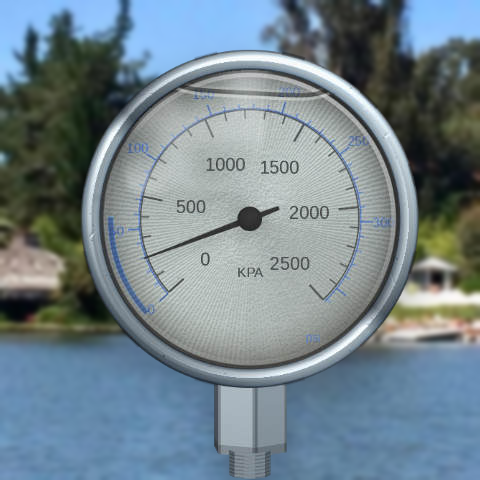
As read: value=200 unit=kPa
